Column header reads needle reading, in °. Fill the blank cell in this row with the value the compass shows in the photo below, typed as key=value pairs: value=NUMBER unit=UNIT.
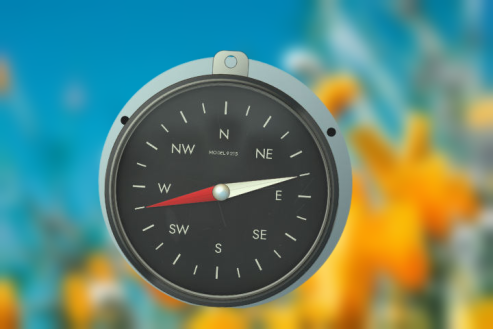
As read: value=255 unit=°
